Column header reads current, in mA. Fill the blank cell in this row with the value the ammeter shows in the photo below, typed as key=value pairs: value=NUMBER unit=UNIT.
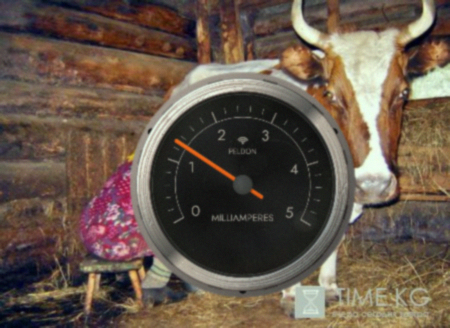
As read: value=1.3 unit=mA
